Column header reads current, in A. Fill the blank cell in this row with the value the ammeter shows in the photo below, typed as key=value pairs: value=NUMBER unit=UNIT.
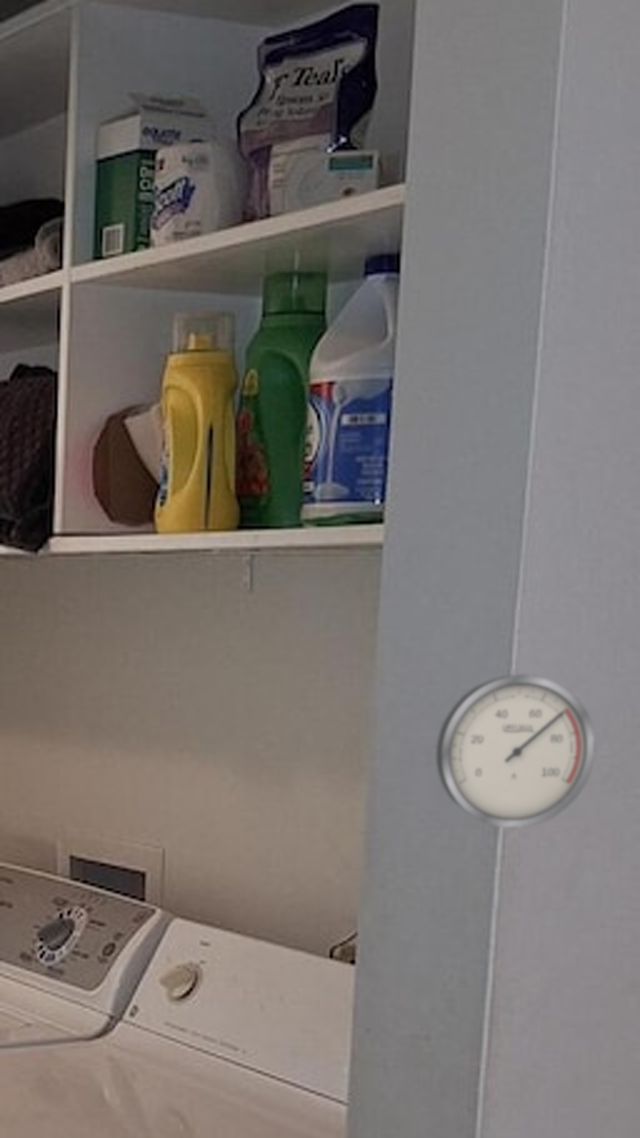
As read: value=70 unit=A
